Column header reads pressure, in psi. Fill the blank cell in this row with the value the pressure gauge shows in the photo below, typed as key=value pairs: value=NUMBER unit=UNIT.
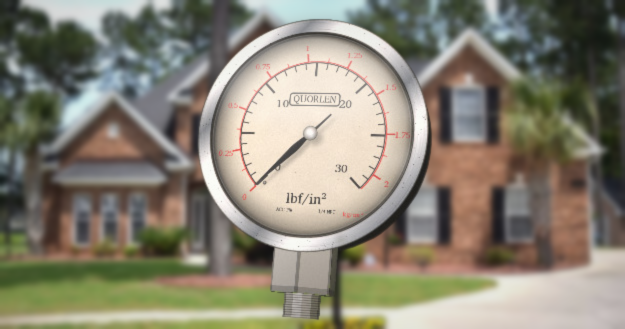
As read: value=0 unit=psi
